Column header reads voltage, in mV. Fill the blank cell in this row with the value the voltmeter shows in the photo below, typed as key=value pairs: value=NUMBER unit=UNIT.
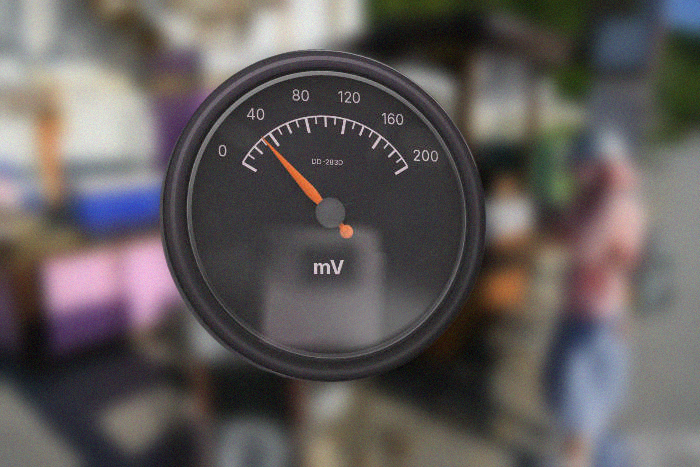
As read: value=30 unit=mV
